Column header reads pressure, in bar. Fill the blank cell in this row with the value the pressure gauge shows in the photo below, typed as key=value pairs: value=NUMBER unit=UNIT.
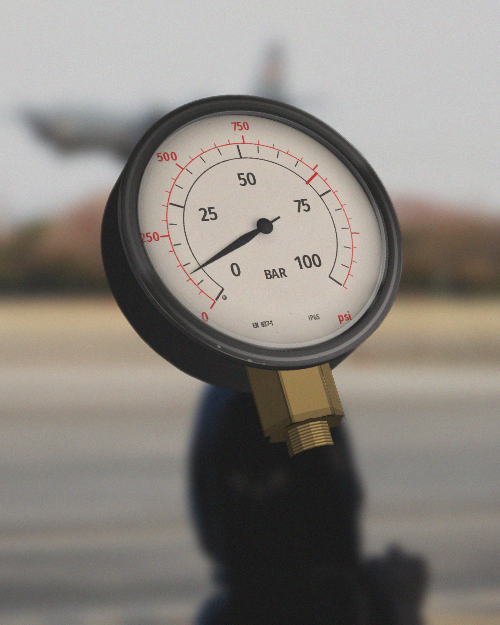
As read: value=7.5 unit=bar
